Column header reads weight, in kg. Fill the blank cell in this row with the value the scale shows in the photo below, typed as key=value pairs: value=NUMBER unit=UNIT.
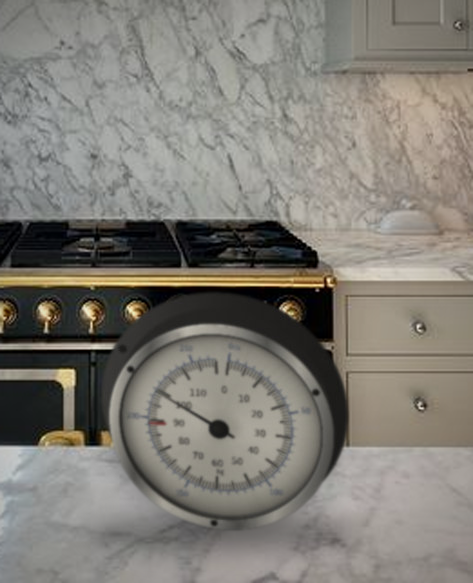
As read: value=100 unit=kg
